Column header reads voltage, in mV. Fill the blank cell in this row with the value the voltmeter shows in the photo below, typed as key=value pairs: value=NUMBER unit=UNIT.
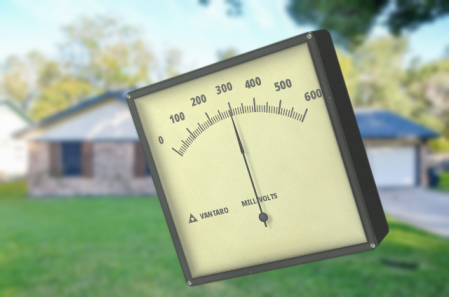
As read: value=300 unit=mV
